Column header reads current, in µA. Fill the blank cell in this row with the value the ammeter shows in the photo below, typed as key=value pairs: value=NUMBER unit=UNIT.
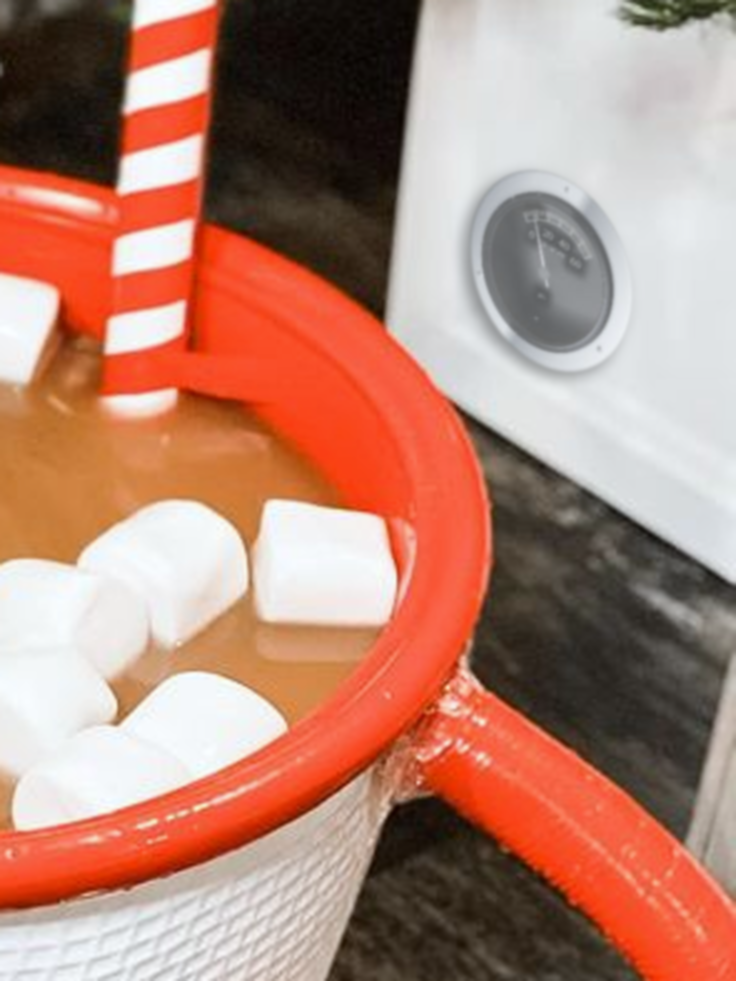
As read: value=10 unit=µA
